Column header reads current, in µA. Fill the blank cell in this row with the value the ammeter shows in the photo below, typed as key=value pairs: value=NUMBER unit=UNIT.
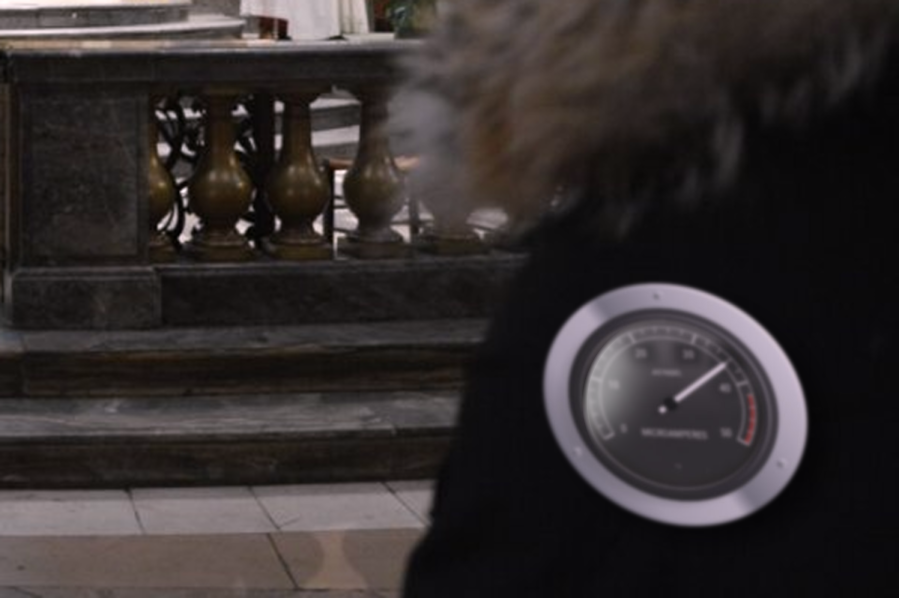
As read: value=36 unit=µA
